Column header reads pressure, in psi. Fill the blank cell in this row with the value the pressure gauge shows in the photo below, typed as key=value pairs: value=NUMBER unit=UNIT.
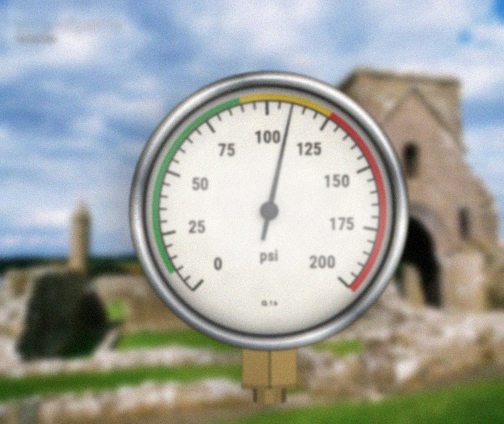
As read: value=110 unit=psi
